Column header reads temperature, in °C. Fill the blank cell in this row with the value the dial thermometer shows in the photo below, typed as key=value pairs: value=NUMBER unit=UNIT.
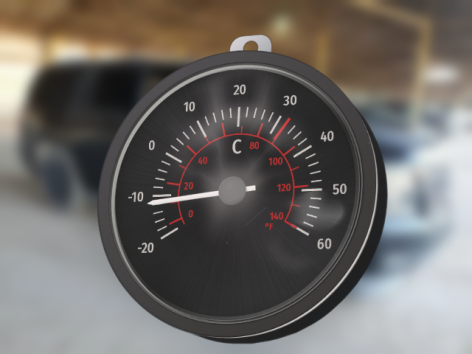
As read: value=-12 unit=°C
